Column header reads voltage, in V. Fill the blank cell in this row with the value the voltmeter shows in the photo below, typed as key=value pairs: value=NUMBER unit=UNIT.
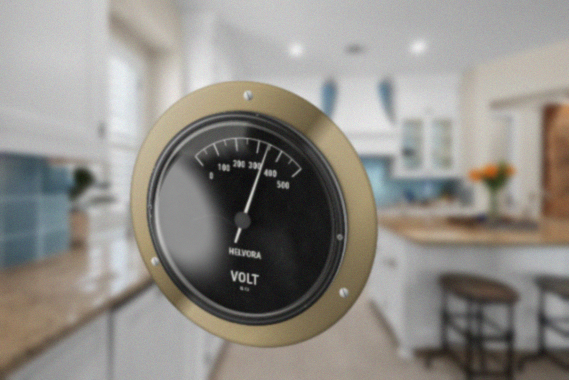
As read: value=350 unit=V
